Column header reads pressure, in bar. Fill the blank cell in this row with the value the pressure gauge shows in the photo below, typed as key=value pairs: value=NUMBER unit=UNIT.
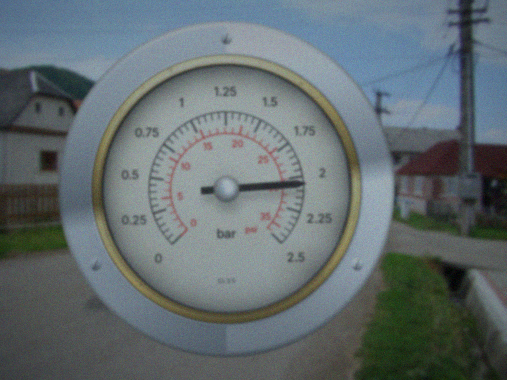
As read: value=2.05 unit=bar
